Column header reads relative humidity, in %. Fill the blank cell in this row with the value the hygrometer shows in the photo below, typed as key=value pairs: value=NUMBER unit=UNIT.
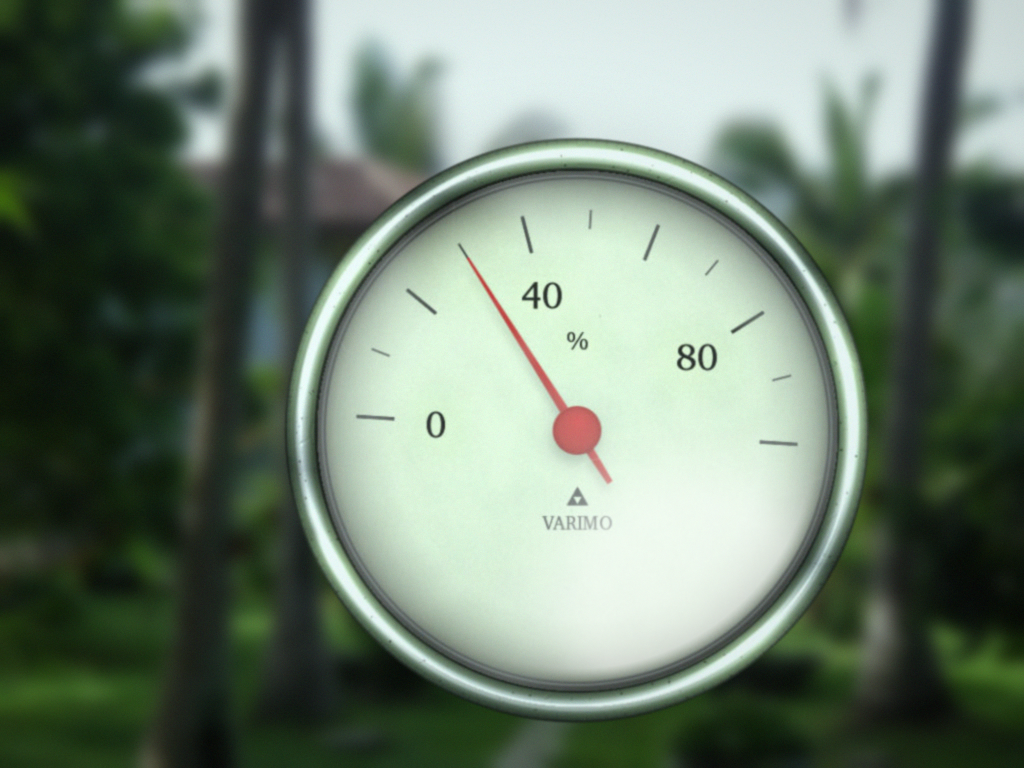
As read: value=30 unit=%
